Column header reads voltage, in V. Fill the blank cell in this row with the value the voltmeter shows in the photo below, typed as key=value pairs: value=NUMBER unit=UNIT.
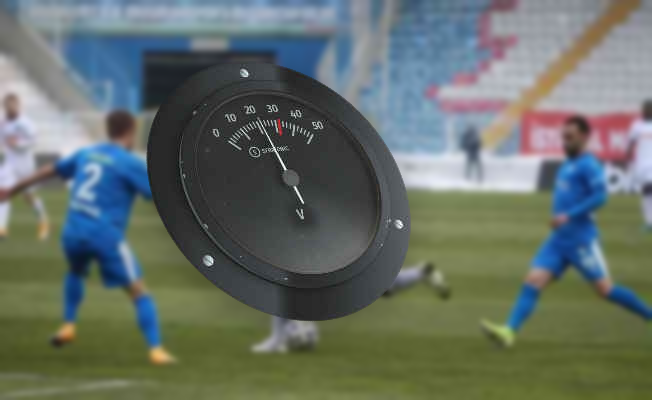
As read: value=20 unit=V
